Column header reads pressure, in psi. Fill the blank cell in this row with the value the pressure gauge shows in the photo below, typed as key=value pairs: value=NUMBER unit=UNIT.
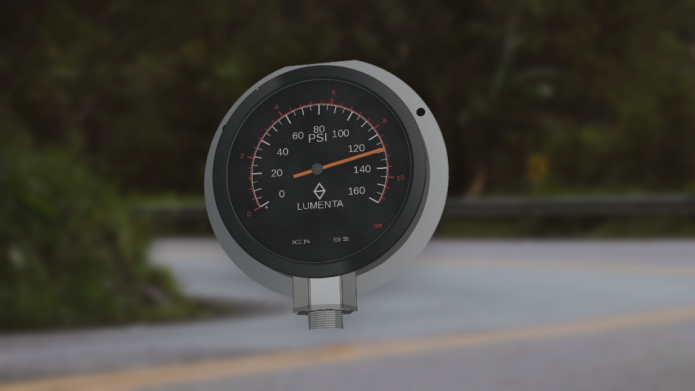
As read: value=130 unit=psi
